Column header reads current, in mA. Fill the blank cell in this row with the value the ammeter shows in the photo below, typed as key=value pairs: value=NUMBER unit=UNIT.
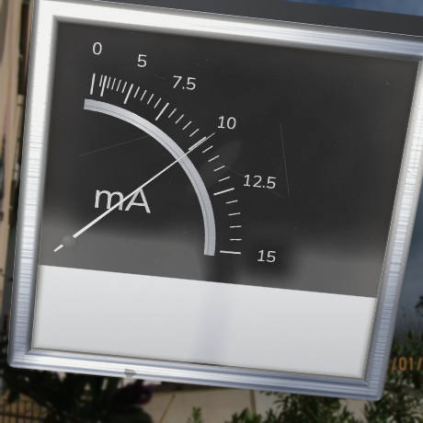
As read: value=10 unit=mA
